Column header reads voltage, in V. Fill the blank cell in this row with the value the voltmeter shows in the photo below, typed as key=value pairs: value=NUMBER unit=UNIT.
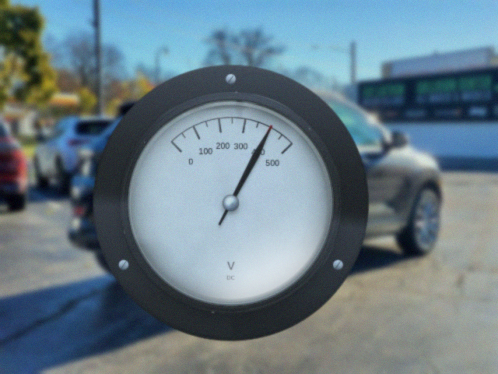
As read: value=400 unit=V
